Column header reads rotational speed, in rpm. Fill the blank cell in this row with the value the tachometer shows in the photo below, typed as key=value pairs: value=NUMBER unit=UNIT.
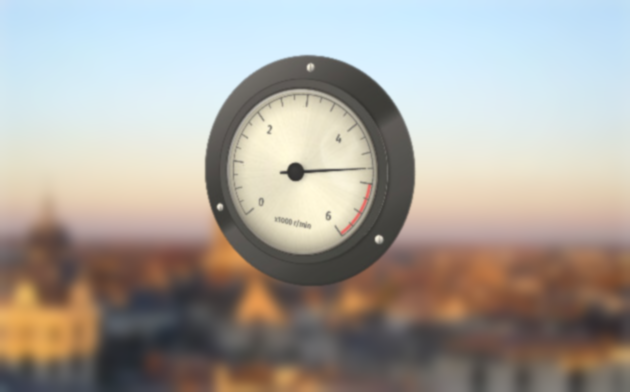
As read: value=4750 unit=rpm
